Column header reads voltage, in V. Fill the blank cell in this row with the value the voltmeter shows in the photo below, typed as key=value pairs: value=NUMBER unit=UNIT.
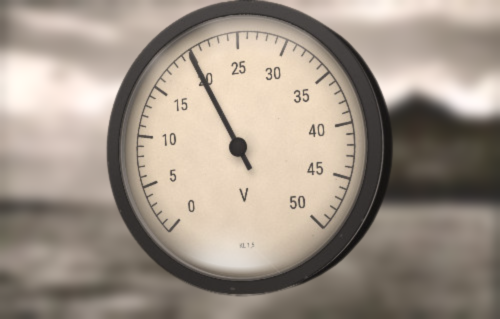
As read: value=20 unit=V
